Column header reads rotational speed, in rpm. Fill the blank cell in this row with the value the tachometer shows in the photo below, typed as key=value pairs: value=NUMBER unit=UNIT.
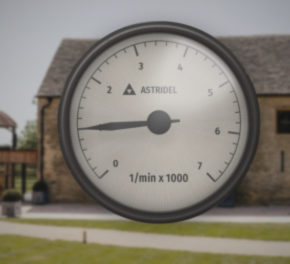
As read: value=1000 unit=rpm
